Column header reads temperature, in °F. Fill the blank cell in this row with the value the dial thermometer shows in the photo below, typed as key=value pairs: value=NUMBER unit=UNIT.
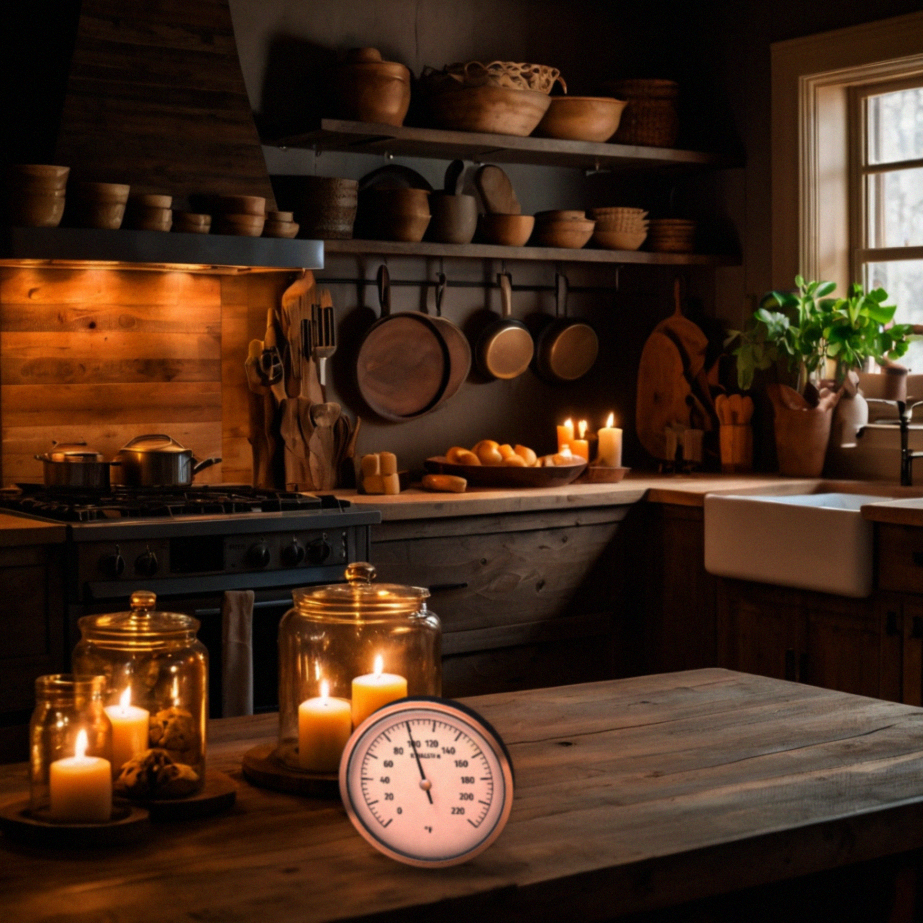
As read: value=100 unit=°F
